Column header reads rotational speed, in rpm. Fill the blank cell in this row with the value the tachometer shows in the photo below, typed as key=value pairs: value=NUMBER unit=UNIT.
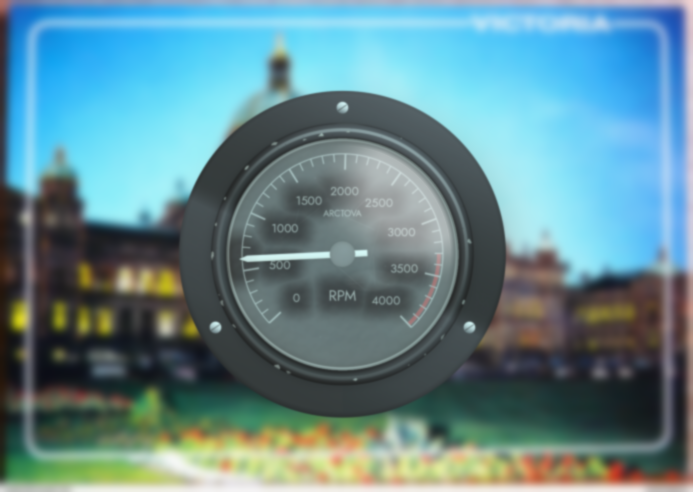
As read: value=600 unit=rpm
